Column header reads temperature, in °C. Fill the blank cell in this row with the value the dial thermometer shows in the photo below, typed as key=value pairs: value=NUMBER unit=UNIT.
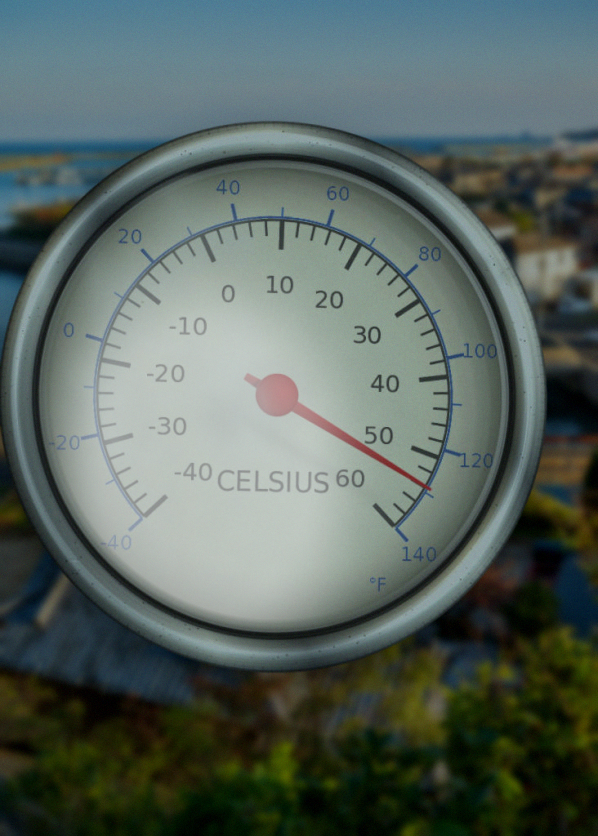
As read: value=54 unit=°C
